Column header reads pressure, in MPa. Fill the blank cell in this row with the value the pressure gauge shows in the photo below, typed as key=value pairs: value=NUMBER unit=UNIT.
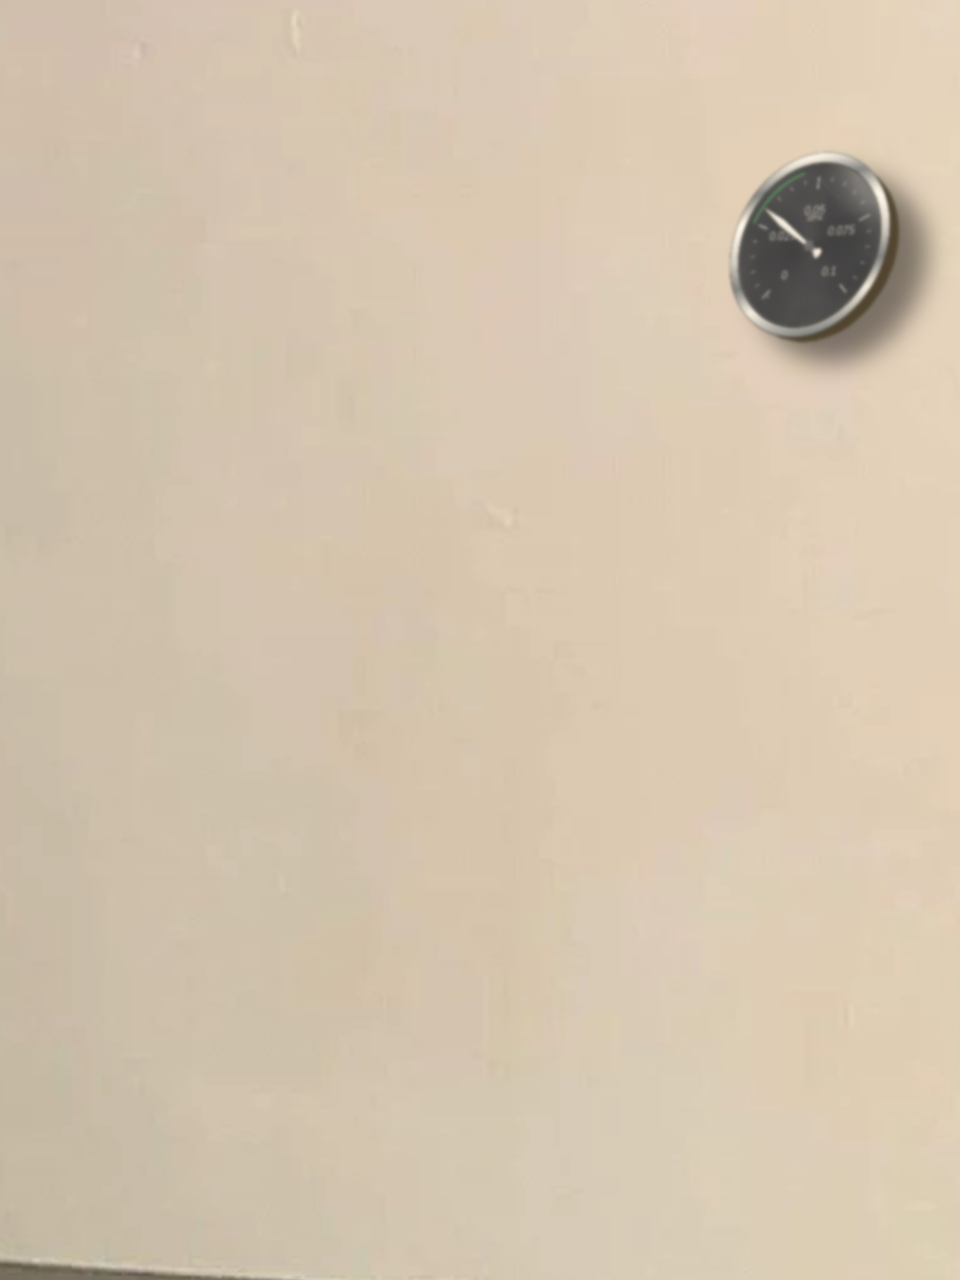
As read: value=0.03 unit=MPa
